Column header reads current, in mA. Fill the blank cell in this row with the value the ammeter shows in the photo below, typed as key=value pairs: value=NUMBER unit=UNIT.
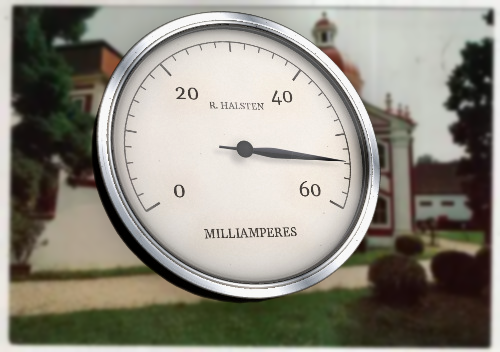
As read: value=54 unit=mA
